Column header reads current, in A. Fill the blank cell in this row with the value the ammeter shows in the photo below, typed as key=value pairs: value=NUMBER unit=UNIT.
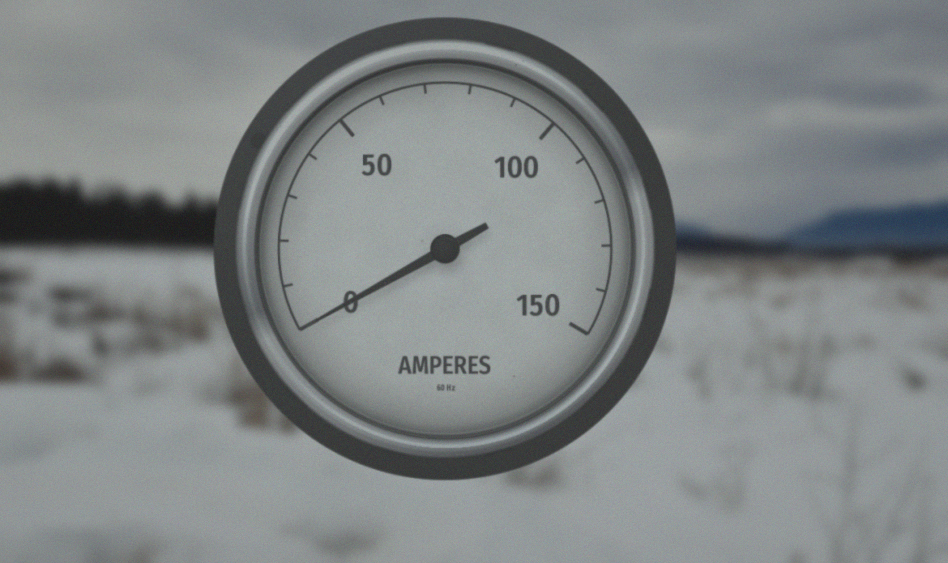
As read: value=0 unit=A
